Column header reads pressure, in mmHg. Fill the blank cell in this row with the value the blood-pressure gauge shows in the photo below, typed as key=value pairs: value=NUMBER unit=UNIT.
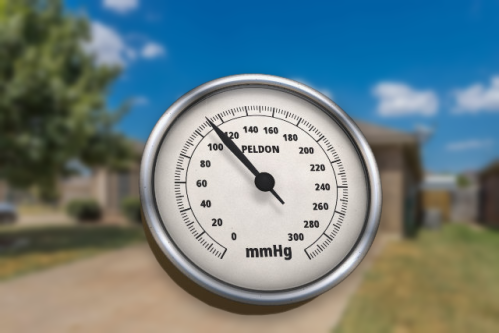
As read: value=110 unit=mmHg
